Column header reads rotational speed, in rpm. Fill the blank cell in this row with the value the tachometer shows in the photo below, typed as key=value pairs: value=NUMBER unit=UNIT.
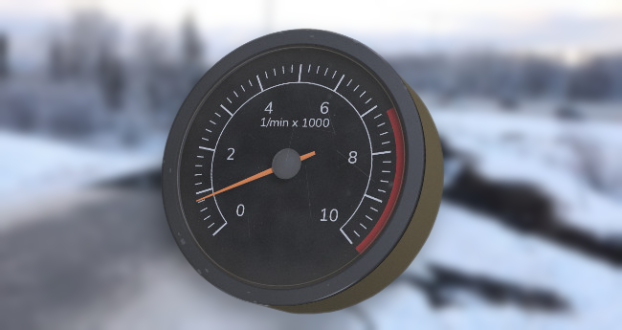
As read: value=800 unit=rpm
